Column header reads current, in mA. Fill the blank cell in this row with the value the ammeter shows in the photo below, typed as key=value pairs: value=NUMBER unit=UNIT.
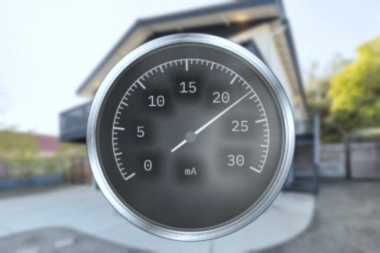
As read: value=22 unit=mA
